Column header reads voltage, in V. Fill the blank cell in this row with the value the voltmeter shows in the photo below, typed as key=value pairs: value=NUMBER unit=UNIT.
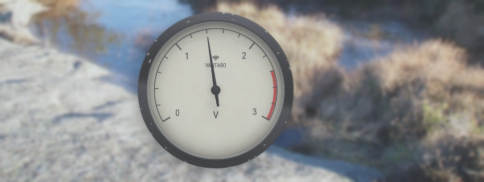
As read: value=1.4 unit=V
